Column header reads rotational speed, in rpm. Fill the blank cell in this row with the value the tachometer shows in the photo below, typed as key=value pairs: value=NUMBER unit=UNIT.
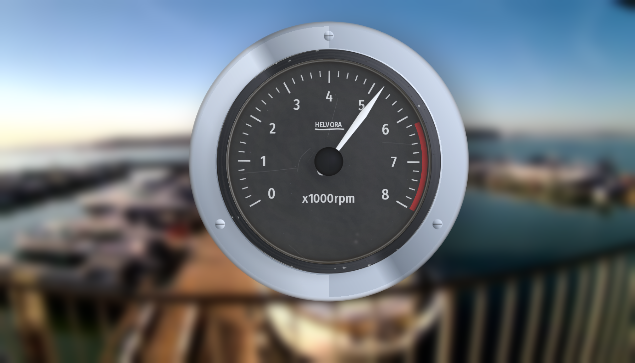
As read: value=5200 unit=rpm
